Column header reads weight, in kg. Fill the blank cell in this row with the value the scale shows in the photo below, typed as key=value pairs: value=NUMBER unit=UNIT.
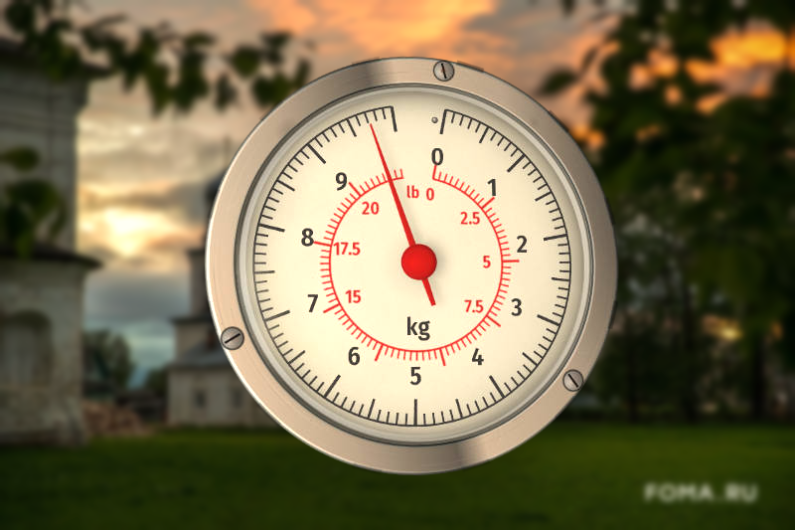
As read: value=9.7 unit=kg
